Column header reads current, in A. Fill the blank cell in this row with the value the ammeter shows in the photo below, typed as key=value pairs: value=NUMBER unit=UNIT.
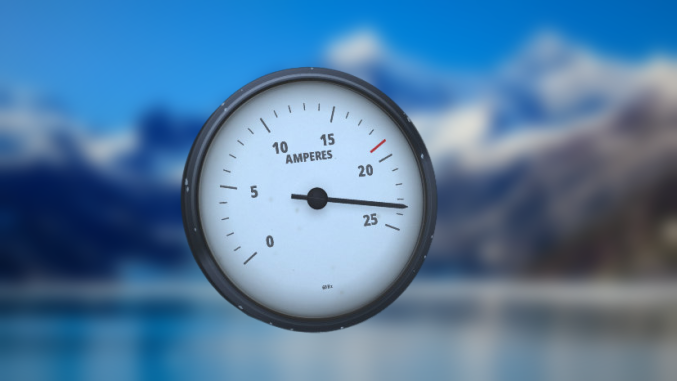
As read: value=23.5 unit=A
